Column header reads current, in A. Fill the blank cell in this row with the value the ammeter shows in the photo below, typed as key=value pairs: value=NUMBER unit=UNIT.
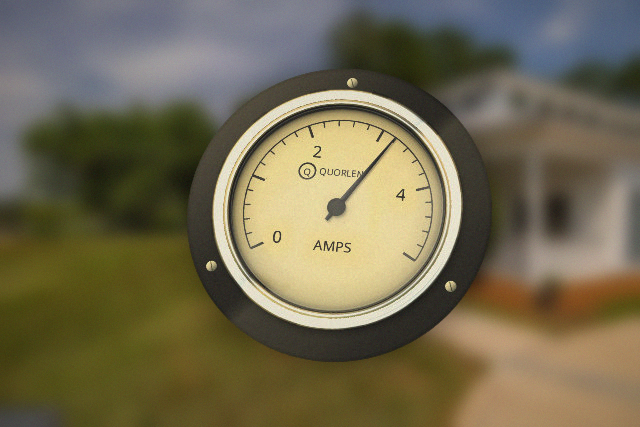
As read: value=3.2 unit=A
